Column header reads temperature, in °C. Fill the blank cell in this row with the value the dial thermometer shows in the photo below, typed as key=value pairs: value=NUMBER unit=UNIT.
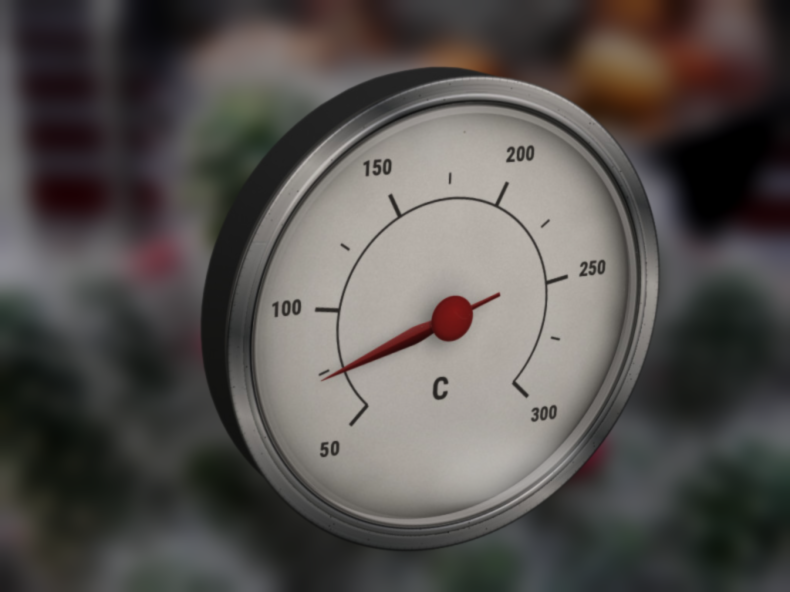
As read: value=75 unit=°C
